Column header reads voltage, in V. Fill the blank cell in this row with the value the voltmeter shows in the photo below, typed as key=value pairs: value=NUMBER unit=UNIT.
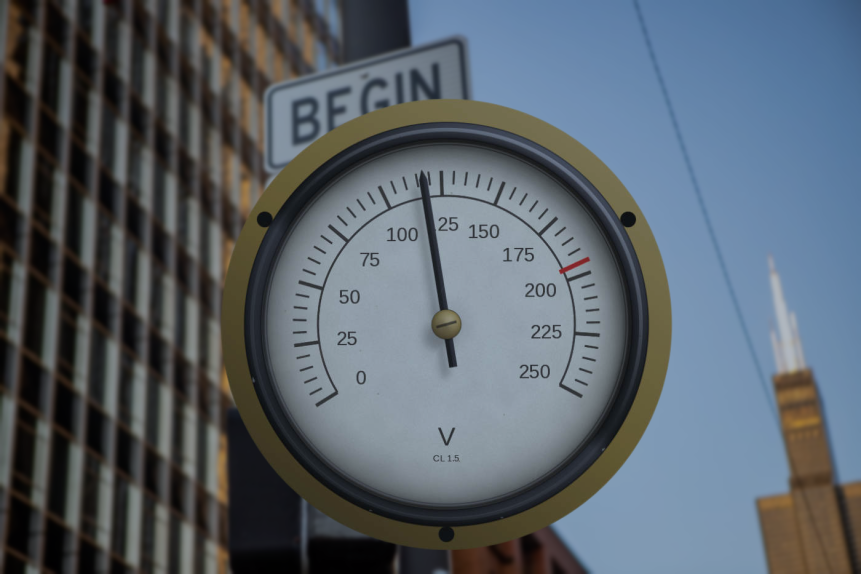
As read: value=117.5 unit=V
